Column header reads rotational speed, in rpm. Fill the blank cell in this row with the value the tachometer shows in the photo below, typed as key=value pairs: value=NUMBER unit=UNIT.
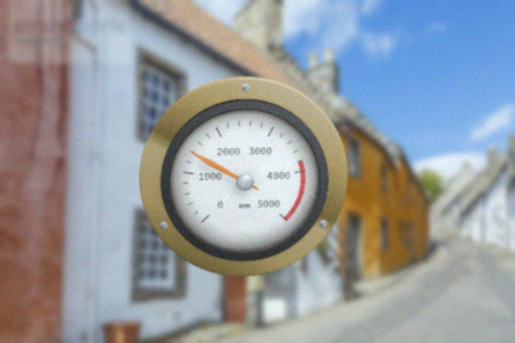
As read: value=1400 unit=rpm
